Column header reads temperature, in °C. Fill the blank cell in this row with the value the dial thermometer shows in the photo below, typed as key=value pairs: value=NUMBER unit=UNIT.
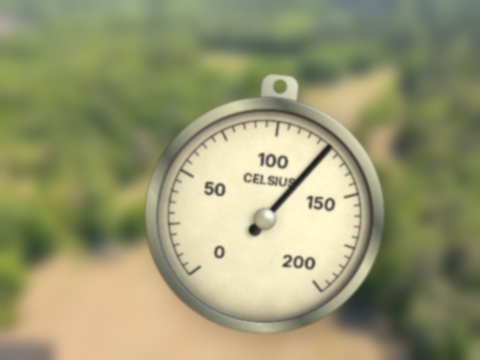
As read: value=125 unit=°C
